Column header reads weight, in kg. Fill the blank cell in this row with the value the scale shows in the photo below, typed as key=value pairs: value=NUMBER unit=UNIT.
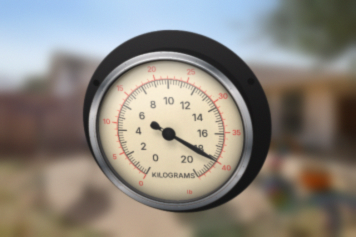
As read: value=18 unit=kg
